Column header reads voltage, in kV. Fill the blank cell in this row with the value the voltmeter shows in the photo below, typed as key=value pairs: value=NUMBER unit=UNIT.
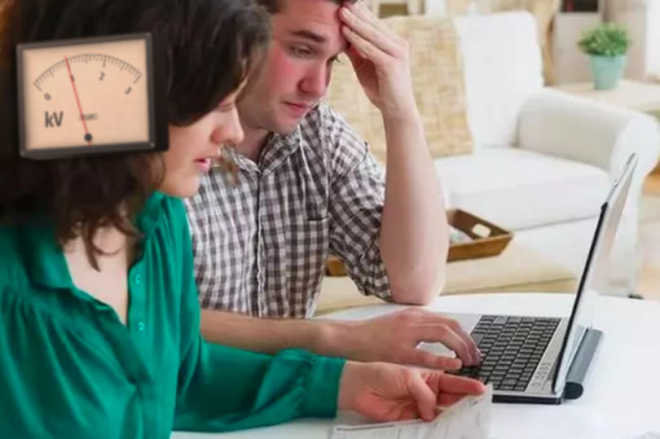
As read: value=1 unit=kV
